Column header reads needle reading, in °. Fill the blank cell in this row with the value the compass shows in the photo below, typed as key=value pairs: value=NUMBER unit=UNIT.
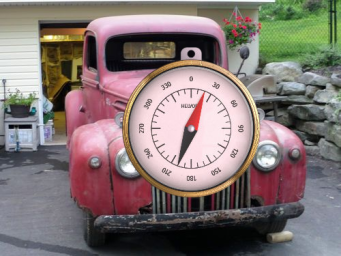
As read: value=20 unit=°
